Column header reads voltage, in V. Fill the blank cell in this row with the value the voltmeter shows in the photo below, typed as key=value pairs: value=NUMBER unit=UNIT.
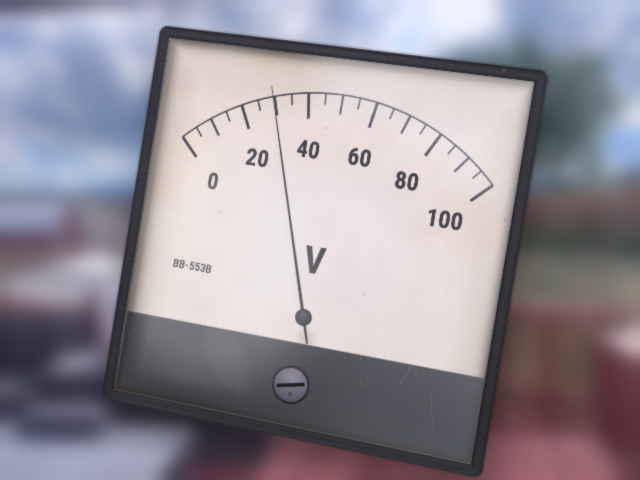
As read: value=30 unit=V
